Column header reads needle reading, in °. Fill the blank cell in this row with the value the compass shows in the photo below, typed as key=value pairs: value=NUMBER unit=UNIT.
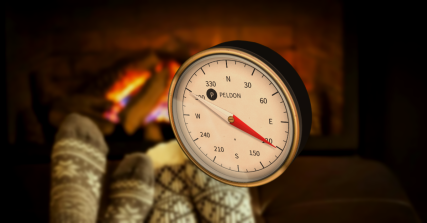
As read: value=120 unit=°
